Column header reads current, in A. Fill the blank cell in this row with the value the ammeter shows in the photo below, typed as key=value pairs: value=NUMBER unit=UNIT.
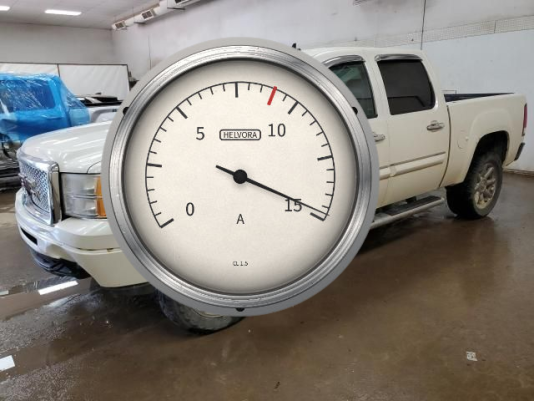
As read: value=14.75 unit=A
